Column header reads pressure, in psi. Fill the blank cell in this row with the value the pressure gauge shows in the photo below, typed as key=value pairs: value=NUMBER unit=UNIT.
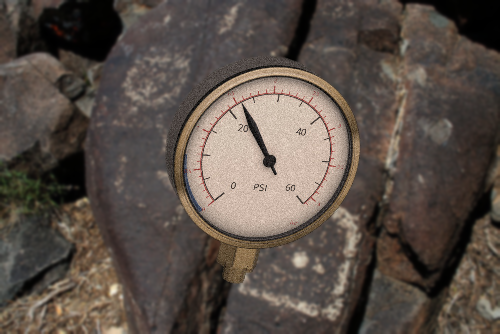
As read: value=22.5 unit=psi
